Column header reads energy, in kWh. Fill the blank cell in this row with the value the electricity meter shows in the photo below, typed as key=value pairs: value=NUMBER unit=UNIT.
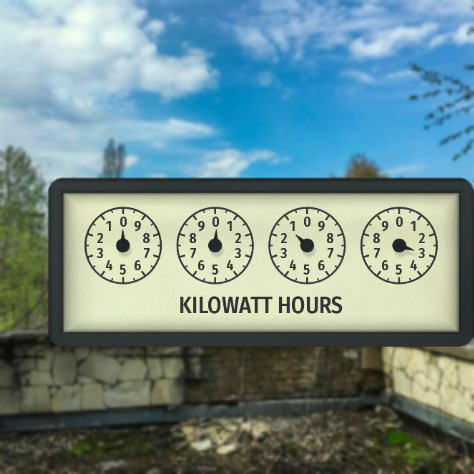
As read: value=13 unit=kWh
